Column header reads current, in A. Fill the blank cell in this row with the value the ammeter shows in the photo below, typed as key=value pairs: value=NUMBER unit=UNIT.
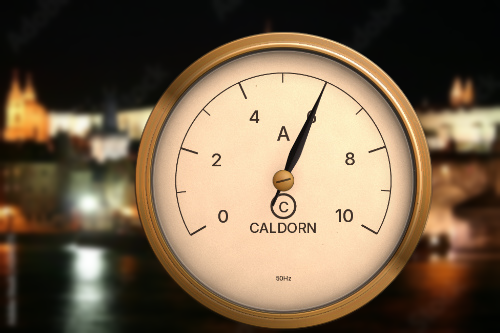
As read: value=6 unit=A
